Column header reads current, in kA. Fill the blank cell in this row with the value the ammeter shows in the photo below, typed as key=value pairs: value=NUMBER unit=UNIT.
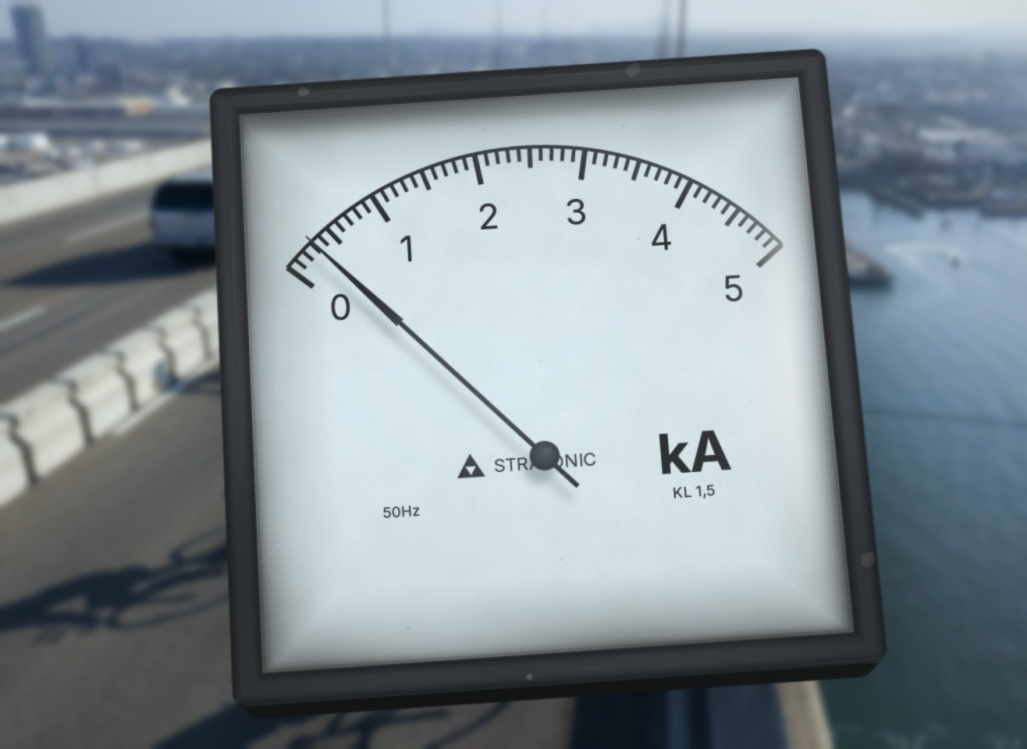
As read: value=0.3 unit=kA
